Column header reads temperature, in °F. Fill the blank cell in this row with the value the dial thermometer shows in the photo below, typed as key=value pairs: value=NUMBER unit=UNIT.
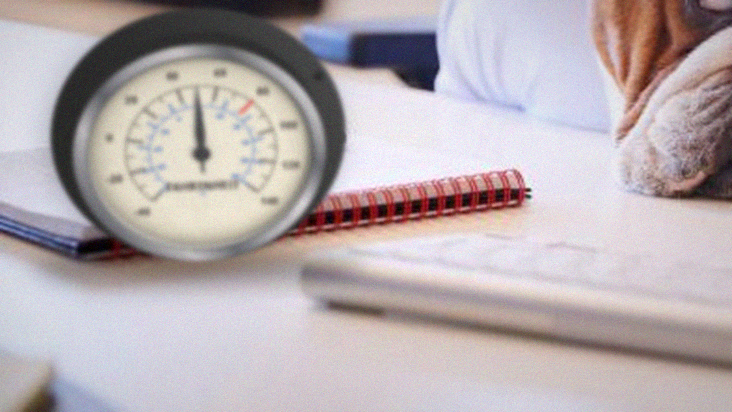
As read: value=50 unit=°F
